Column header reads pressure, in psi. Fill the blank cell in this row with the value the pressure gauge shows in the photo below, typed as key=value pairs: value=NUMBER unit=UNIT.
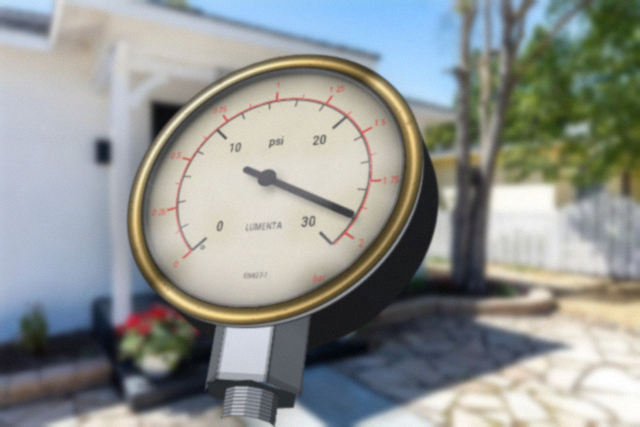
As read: value=28 unit=psi
